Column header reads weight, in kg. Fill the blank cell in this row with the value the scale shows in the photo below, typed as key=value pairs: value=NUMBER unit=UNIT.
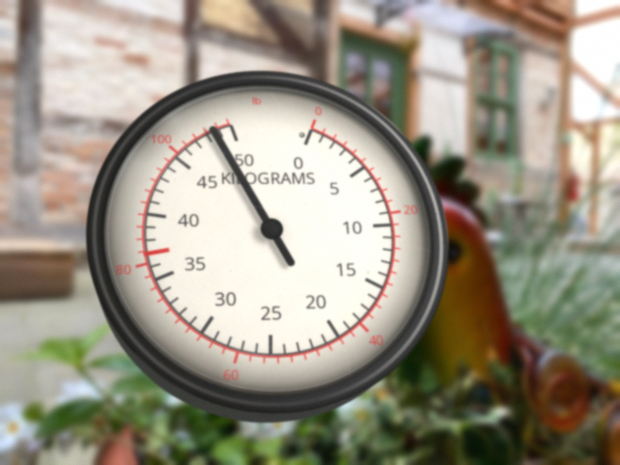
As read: value=48.5 unit=kg
